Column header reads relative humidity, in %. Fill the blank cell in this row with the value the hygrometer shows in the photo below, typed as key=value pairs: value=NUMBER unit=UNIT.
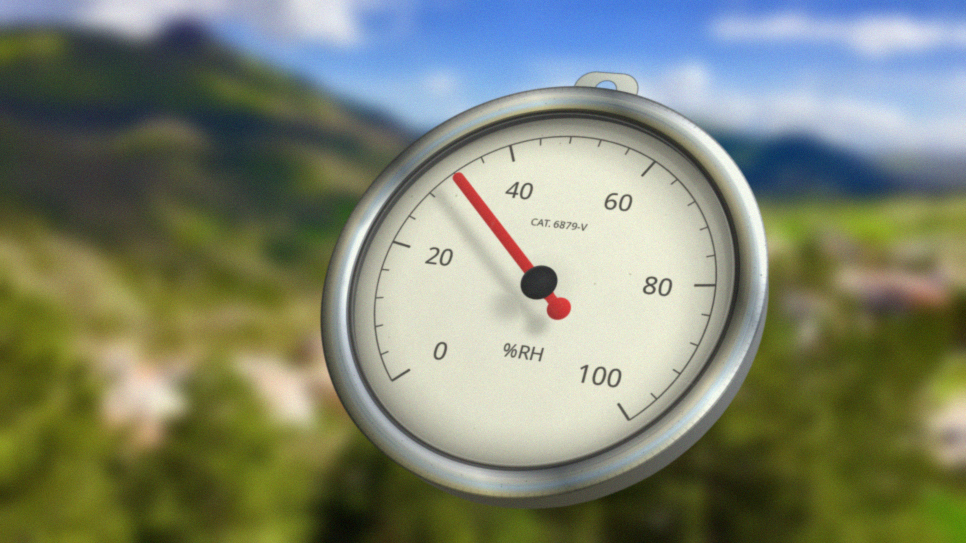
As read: value=32 unit=%
